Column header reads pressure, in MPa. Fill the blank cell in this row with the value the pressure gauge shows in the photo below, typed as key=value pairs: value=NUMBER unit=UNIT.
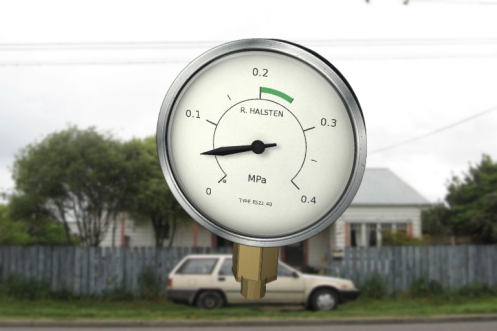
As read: value=0.05 unit=MPa
